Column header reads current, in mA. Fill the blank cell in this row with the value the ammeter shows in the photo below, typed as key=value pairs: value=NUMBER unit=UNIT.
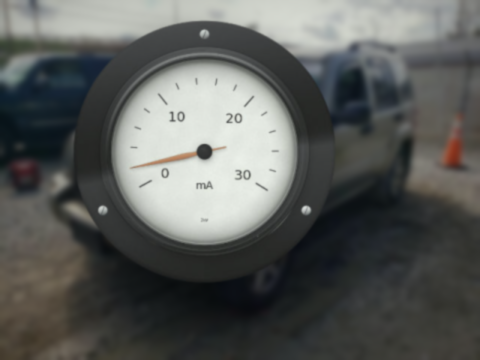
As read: value=2 unit=mA
